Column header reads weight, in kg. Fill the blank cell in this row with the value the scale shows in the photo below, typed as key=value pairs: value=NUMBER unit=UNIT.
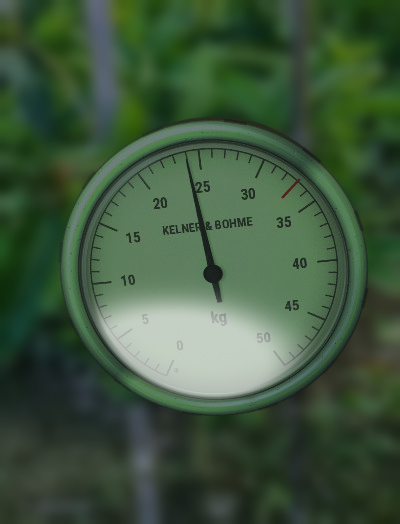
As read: value=24 unit=kg
